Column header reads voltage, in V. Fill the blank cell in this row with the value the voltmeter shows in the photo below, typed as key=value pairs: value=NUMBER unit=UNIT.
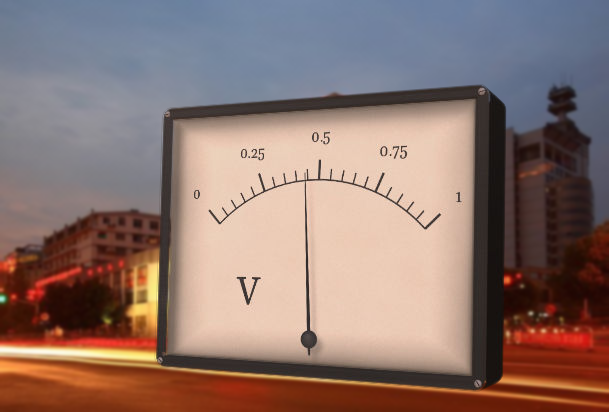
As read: value=0.45 unit=V
